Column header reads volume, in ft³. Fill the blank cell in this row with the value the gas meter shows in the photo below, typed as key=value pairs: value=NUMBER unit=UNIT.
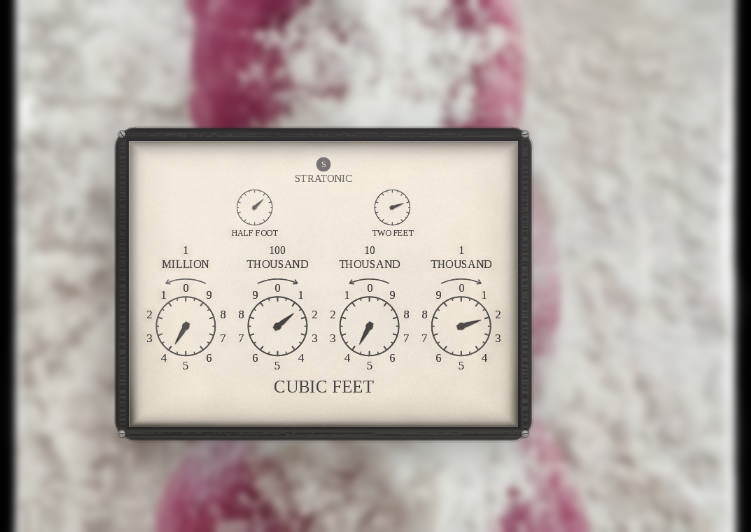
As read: value=414200 unit=ft³
